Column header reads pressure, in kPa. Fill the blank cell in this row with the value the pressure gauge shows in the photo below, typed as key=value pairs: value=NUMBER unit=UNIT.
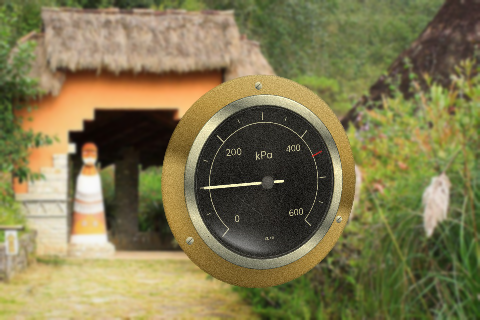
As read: value=100 unit=kPa
